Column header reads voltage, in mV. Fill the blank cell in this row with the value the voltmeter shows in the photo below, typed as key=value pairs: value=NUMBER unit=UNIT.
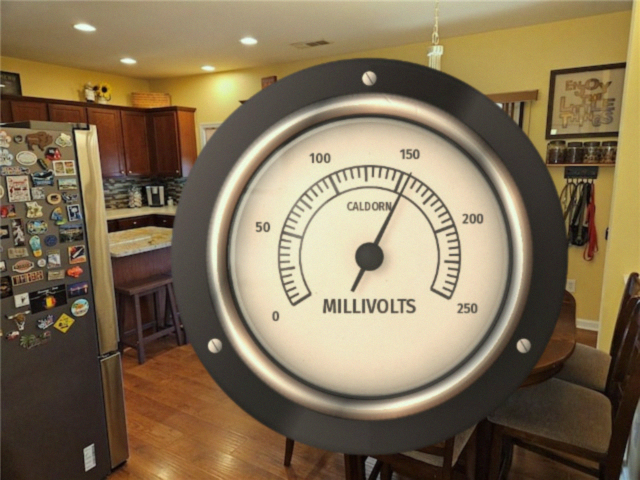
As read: value=155 unit=mV
